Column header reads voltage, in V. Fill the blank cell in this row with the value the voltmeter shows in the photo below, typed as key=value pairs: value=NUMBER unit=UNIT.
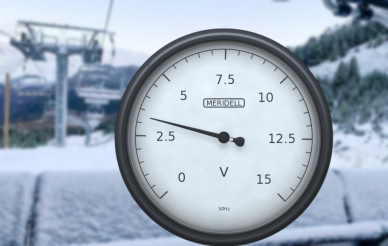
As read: value=3.25 unit=V
